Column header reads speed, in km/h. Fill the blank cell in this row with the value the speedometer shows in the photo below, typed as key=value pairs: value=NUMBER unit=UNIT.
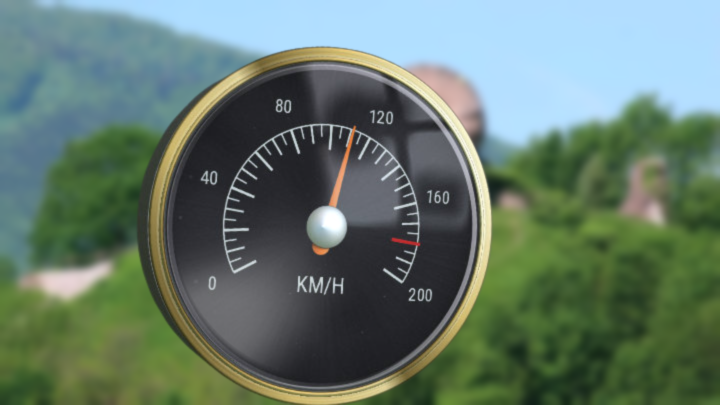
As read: value=110 unit=km/h
